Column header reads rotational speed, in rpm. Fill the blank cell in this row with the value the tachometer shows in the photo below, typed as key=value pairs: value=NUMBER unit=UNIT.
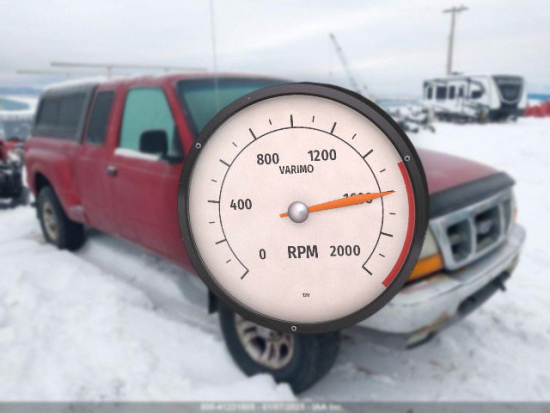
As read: value=1600 unit=rpm
